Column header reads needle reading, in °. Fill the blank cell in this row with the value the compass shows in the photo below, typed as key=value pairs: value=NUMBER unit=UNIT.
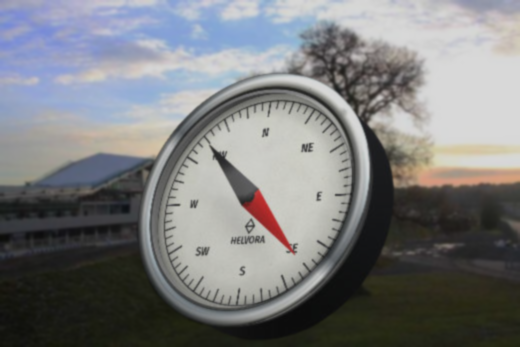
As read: value=135 unit=°
